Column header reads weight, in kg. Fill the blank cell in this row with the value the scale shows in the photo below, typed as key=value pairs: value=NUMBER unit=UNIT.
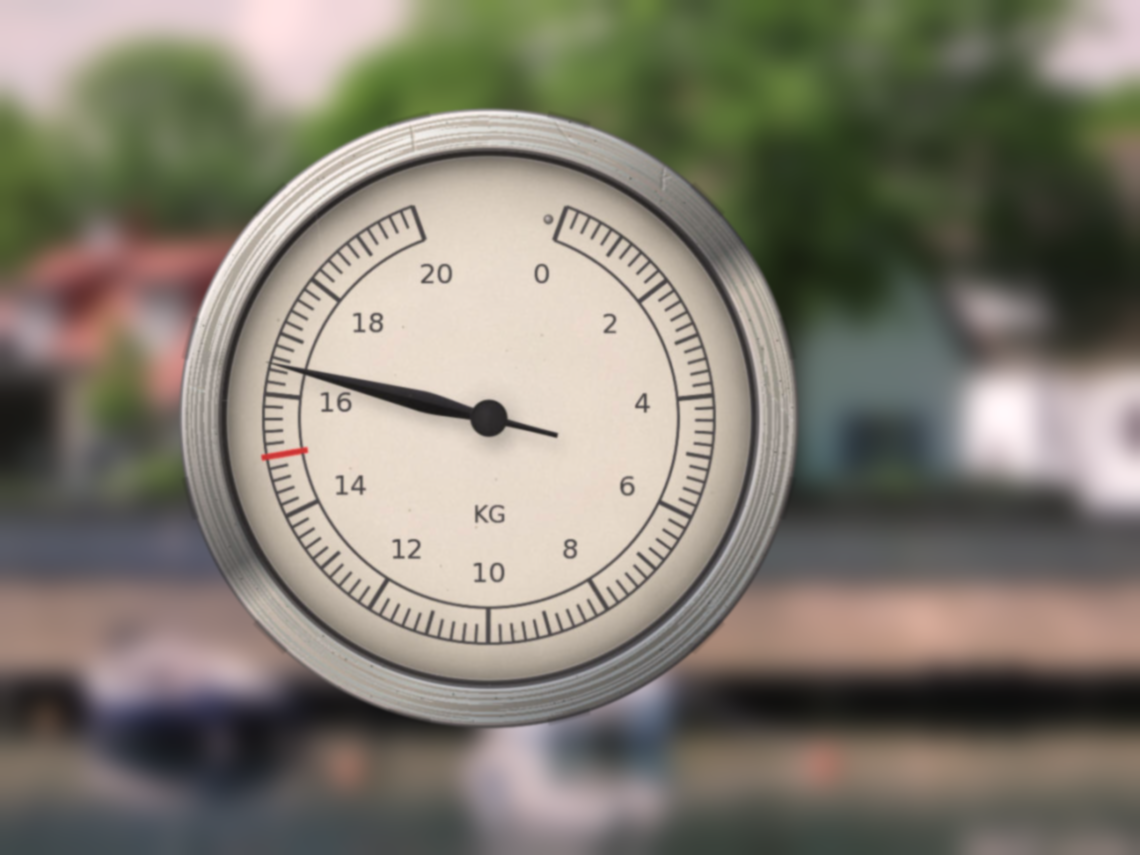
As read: value=16.5 unit=kg
